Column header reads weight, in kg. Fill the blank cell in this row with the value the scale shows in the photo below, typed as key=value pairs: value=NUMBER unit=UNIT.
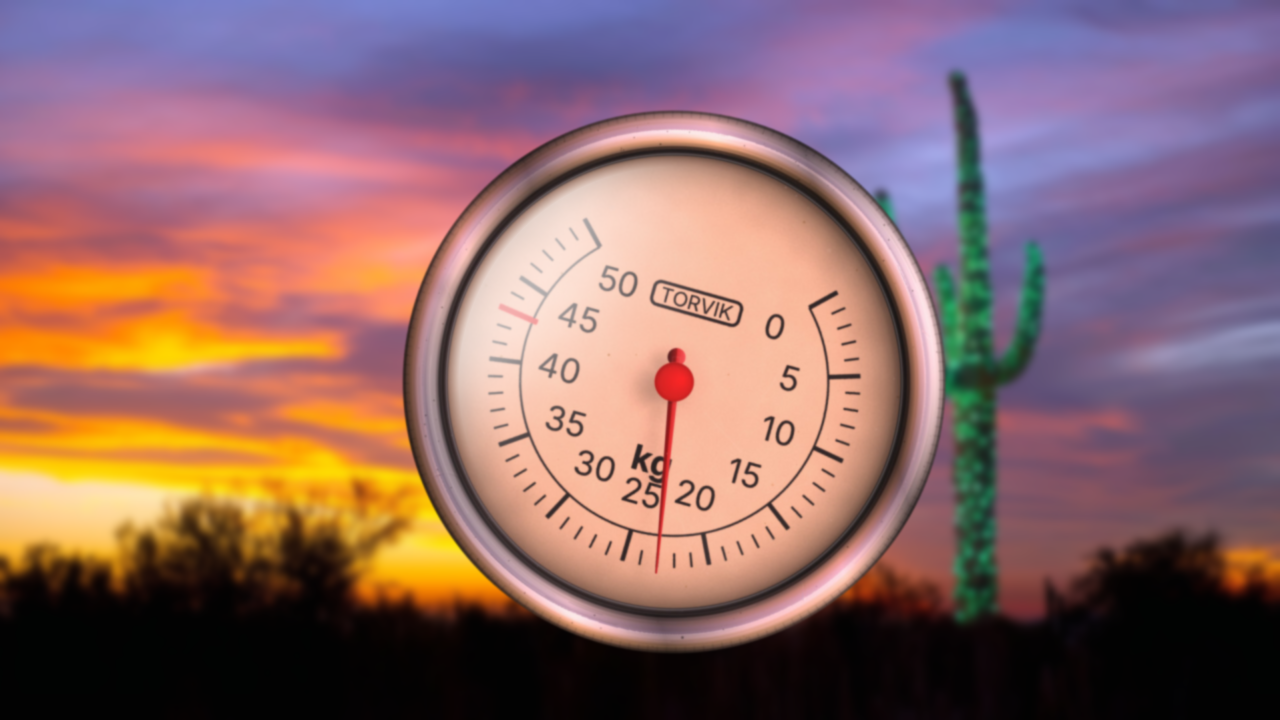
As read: value=23 unit=kg
